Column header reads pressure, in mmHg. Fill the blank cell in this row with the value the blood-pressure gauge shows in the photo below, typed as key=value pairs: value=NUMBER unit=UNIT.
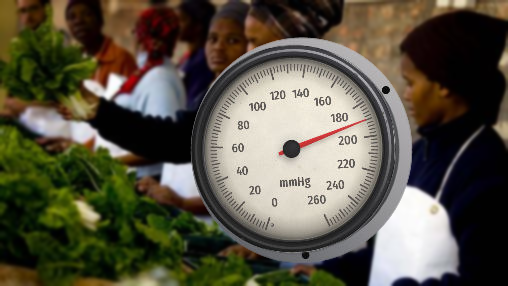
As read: value=190 unit=mmHg
